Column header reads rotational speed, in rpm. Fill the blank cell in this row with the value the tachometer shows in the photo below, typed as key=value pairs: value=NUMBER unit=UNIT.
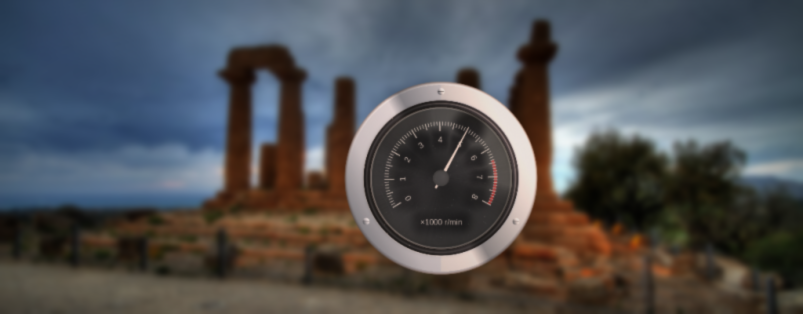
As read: value=5000 unit=rpm
